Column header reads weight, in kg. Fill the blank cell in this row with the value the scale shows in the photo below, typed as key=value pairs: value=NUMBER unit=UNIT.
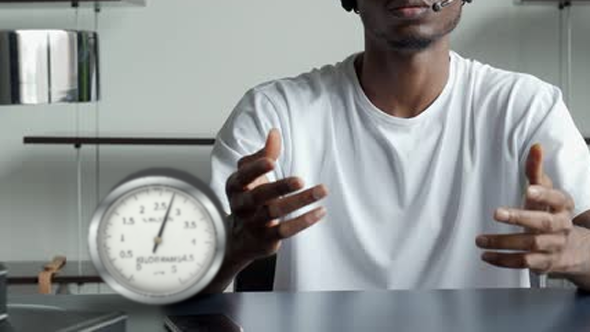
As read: value=2.75 unit=kg
